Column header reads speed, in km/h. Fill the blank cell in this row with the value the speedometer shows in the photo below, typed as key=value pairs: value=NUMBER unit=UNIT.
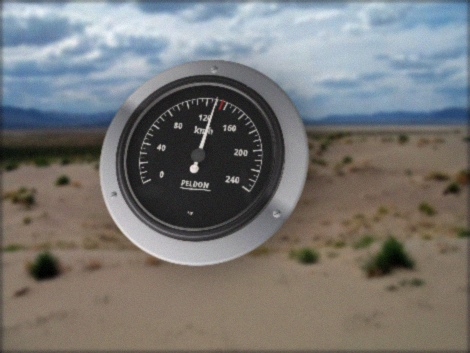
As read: value=130 unit=km/h
